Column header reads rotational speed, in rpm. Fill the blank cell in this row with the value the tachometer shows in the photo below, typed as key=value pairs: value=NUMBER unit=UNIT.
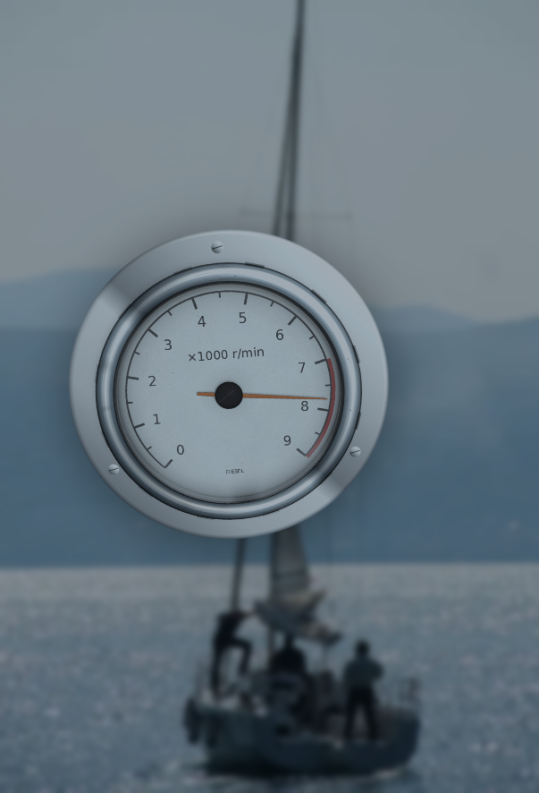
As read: value=7750 unit=rpm
